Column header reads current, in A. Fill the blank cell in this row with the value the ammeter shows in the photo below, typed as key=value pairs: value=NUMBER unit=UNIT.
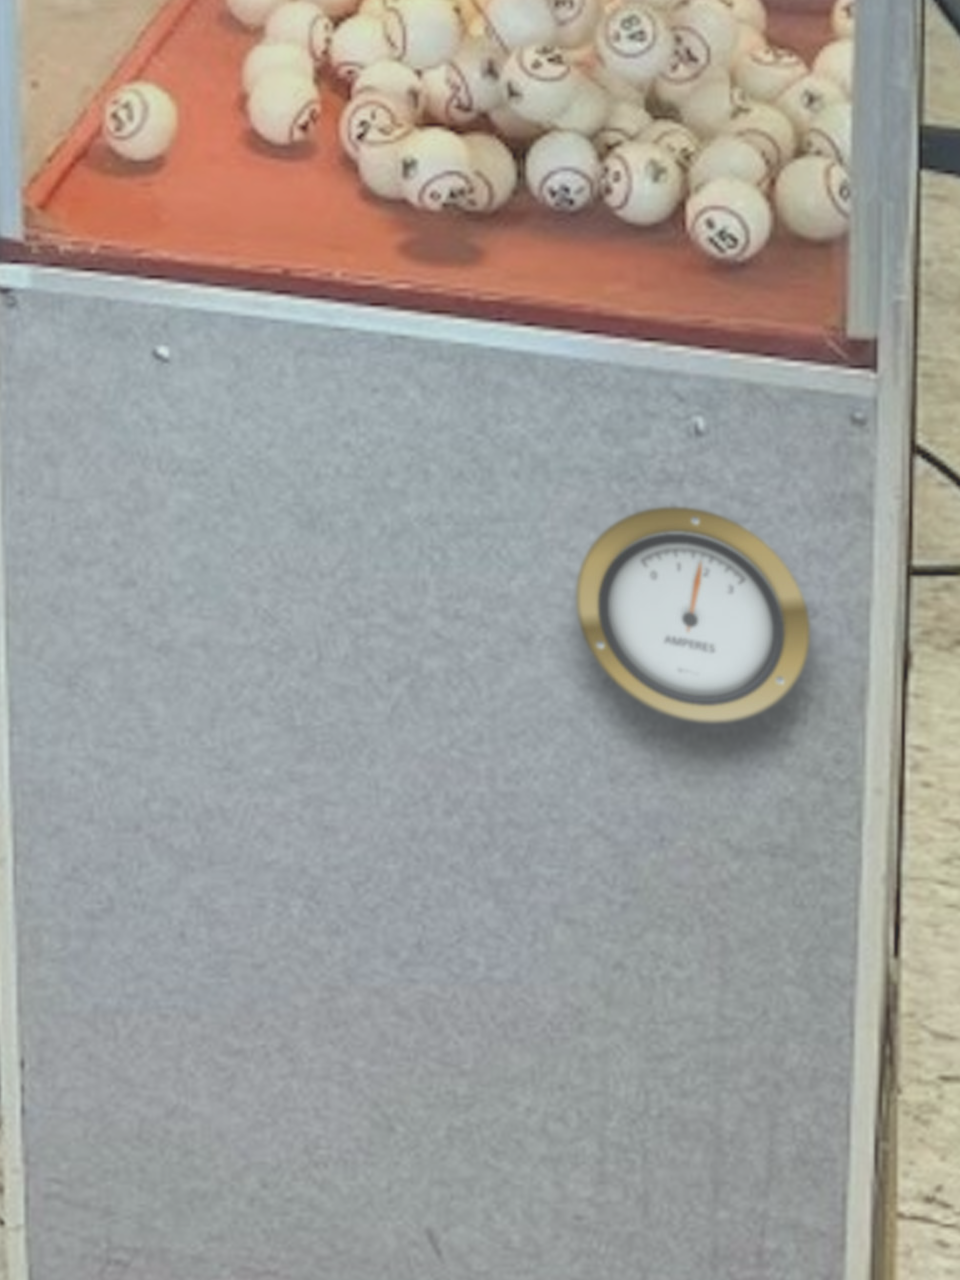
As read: value=1.75 unit=A
